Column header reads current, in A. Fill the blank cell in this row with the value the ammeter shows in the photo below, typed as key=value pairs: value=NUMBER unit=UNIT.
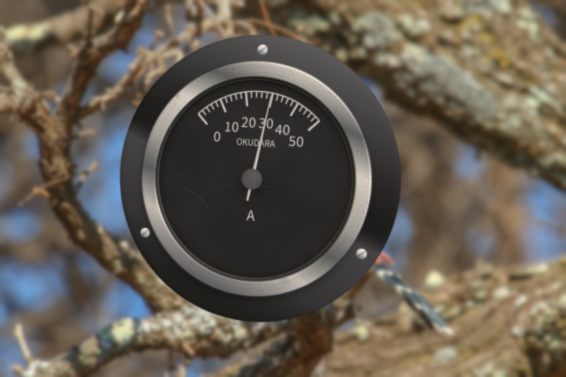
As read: value=30 unit=A
